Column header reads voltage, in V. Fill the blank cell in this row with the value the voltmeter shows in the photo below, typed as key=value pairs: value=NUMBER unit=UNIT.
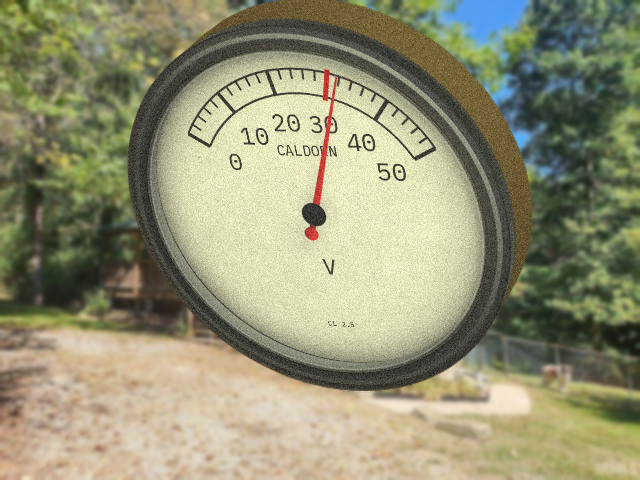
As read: value=32 unit=V
